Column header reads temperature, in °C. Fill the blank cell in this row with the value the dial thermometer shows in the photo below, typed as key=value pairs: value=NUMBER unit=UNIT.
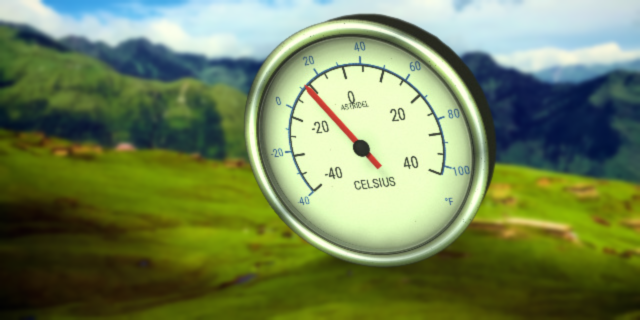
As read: value=-10 unit=°C
